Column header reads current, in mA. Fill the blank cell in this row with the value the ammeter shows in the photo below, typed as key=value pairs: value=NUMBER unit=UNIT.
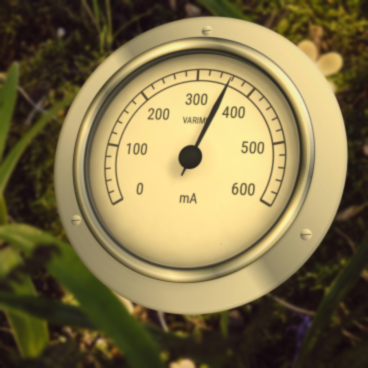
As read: value=360 unit=mA
